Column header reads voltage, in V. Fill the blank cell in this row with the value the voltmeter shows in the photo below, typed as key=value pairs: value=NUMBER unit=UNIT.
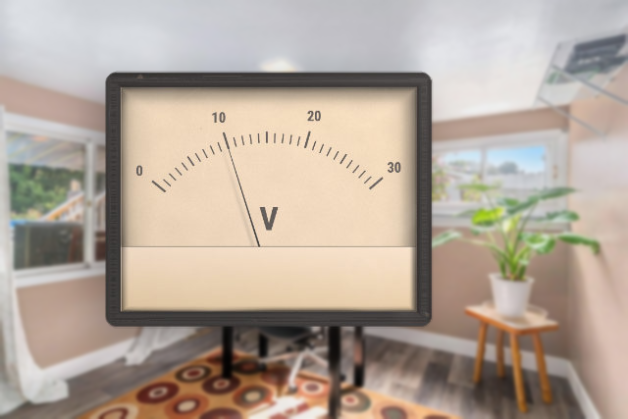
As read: value=10 unit=V
